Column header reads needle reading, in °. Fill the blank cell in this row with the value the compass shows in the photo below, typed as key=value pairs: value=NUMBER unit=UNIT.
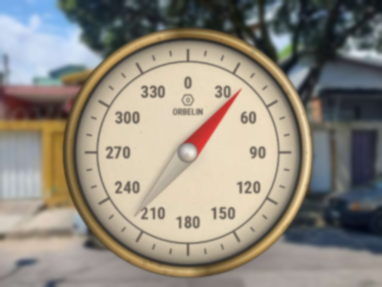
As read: value=40 unit=°
